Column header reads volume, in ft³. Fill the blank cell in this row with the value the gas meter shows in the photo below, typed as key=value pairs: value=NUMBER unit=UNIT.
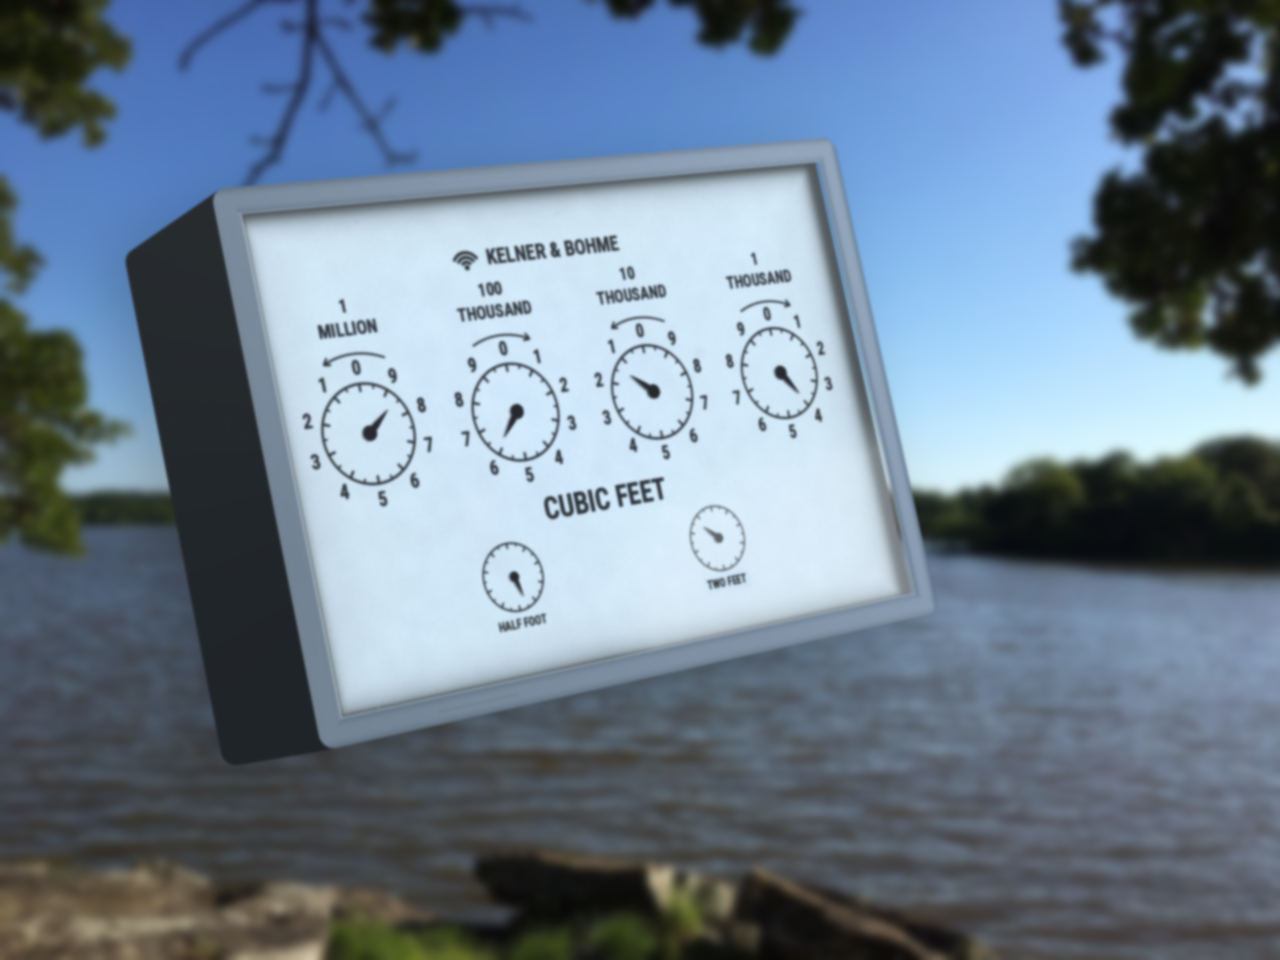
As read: value=861400 unit=ft³
